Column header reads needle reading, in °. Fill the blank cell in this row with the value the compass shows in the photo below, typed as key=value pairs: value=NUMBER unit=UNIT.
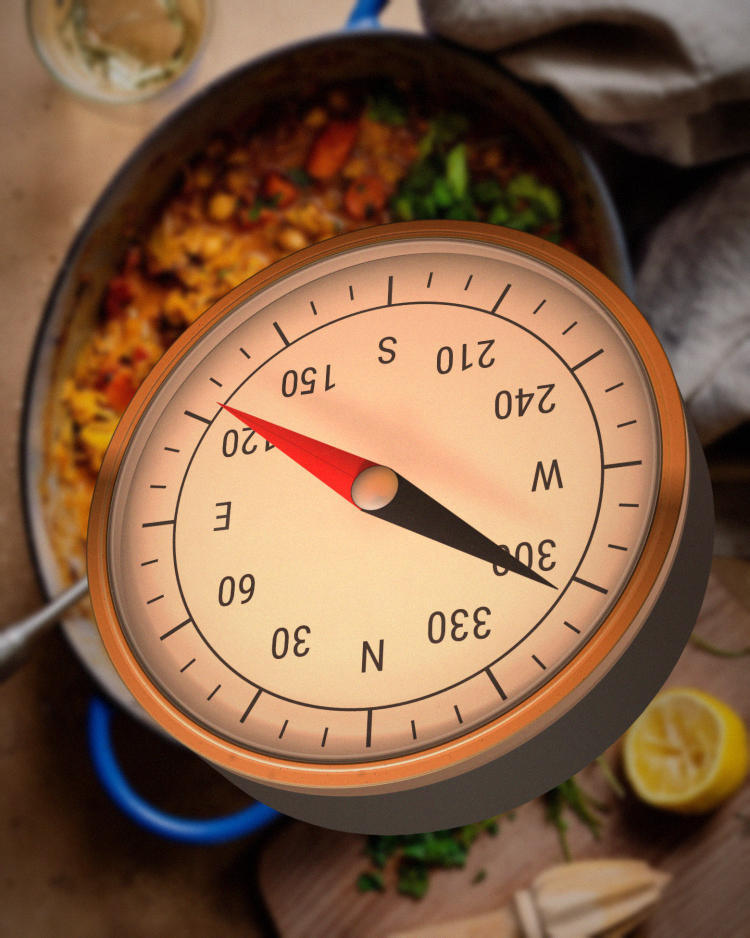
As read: value=125 unit=°
